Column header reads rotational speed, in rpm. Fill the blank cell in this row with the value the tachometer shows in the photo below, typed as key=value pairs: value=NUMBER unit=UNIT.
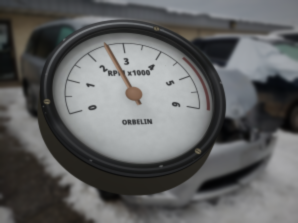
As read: value=2500 unit=rpm
